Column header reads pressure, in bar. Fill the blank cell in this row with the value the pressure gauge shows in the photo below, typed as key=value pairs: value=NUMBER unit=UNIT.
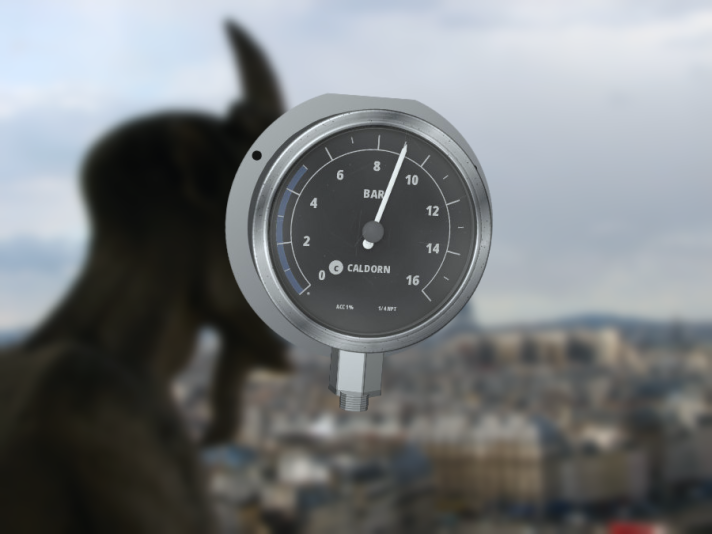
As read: value=9 unit=bar
